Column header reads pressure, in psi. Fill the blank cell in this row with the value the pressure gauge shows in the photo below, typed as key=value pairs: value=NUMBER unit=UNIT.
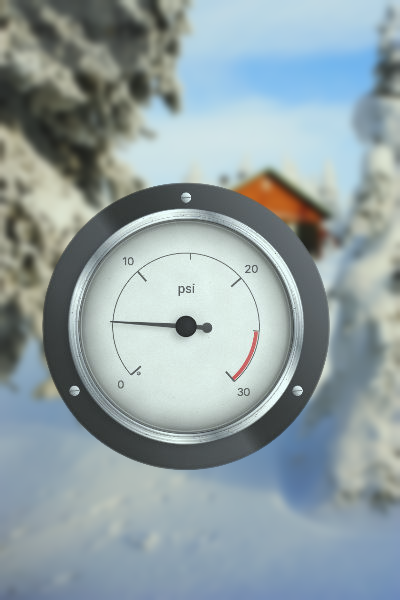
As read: value=5 unit=psi
